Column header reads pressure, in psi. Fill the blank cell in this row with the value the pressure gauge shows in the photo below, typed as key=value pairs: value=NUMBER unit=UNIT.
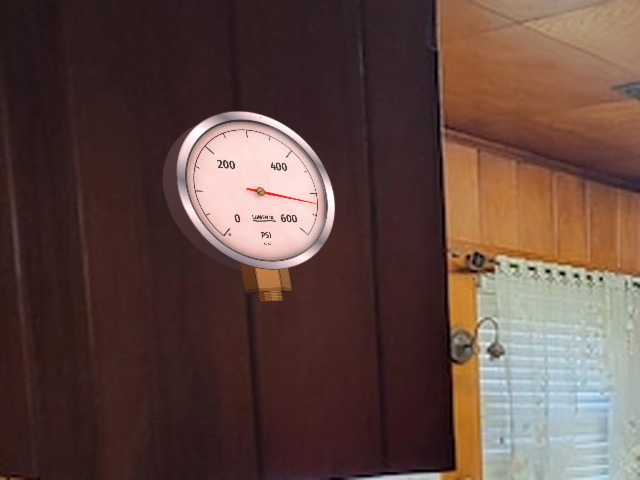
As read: value=525 unit=psi
